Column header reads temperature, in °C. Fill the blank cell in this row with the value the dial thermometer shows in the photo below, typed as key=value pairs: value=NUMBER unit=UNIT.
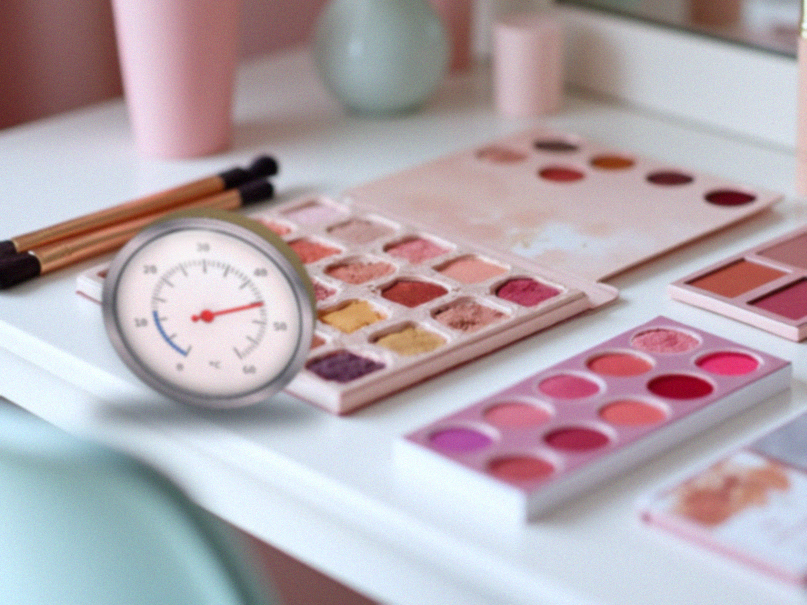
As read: value=45 unit=°C
